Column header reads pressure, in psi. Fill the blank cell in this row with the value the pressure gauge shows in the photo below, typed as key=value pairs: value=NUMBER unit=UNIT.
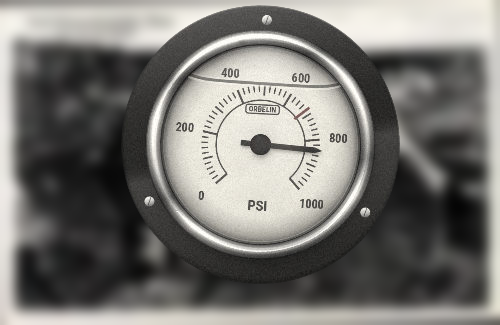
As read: value=840 unit=psi
